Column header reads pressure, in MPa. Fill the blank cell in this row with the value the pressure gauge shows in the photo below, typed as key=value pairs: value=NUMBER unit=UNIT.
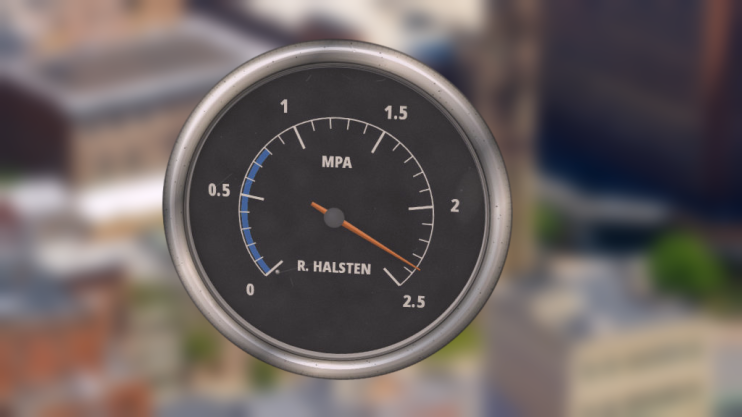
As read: value=2.35 unit=MPa
